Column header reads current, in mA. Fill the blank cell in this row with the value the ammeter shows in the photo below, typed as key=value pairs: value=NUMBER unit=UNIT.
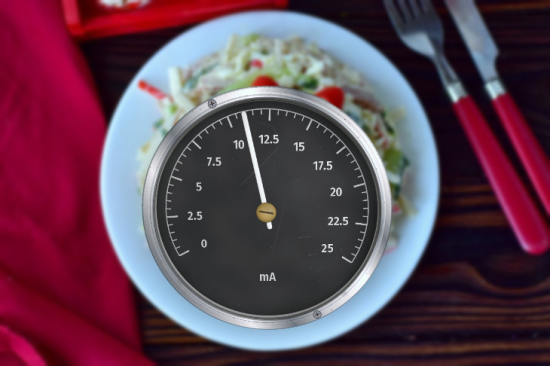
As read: value=11 unit=mA
